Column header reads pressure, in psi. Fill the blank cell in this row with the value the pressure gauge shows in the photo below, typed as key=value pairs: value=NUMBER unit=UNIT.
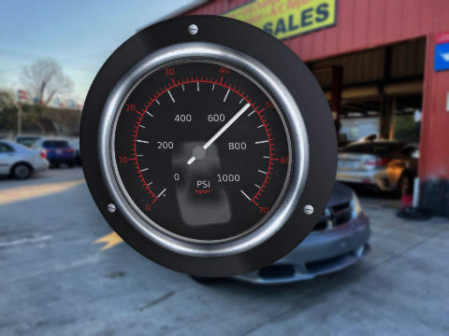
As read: value=675 unit=psi
